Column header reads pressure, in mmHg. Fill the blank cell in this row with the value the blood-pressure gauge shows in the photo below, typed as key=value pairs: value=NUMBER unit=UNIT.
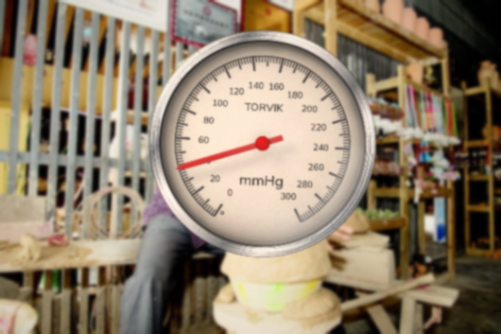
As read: value=40 unit=mmHg
